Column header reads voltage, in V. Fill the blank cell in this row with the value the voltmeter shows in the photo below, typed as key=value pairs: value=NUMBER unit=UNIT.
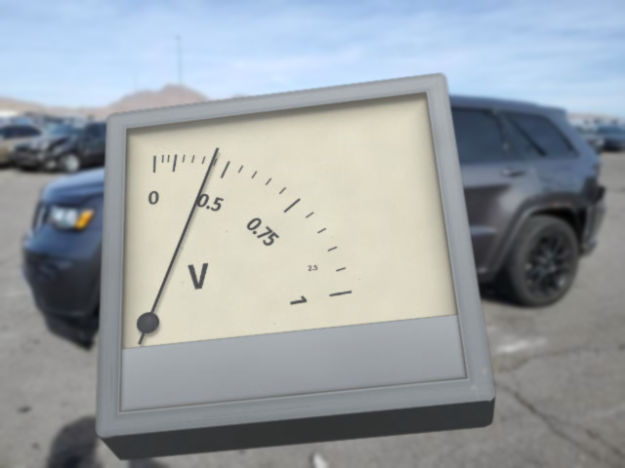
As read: value=0.45 unit=V
